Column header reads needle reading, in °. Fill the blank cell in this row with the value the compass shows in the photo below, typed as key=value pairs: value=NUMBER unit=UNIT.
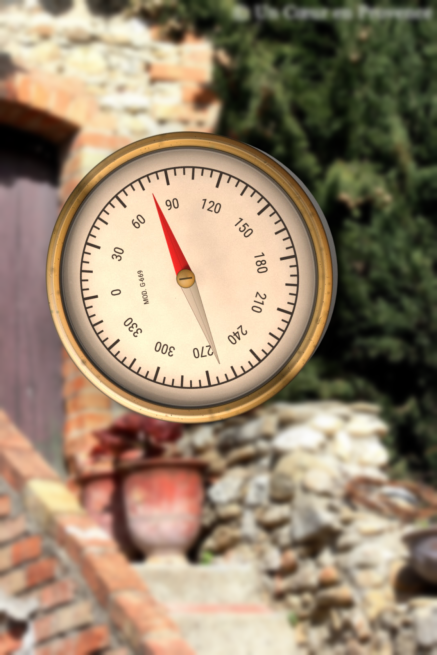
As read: value=80 unit=°
